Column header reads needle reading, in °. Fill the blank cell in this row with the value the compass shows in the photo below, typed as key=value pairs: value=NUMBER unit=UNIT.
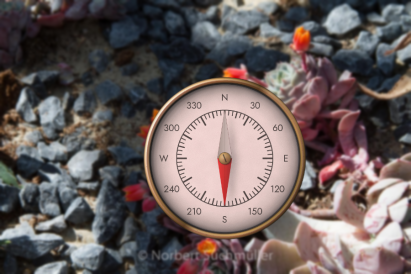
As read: value=180 unit=°
